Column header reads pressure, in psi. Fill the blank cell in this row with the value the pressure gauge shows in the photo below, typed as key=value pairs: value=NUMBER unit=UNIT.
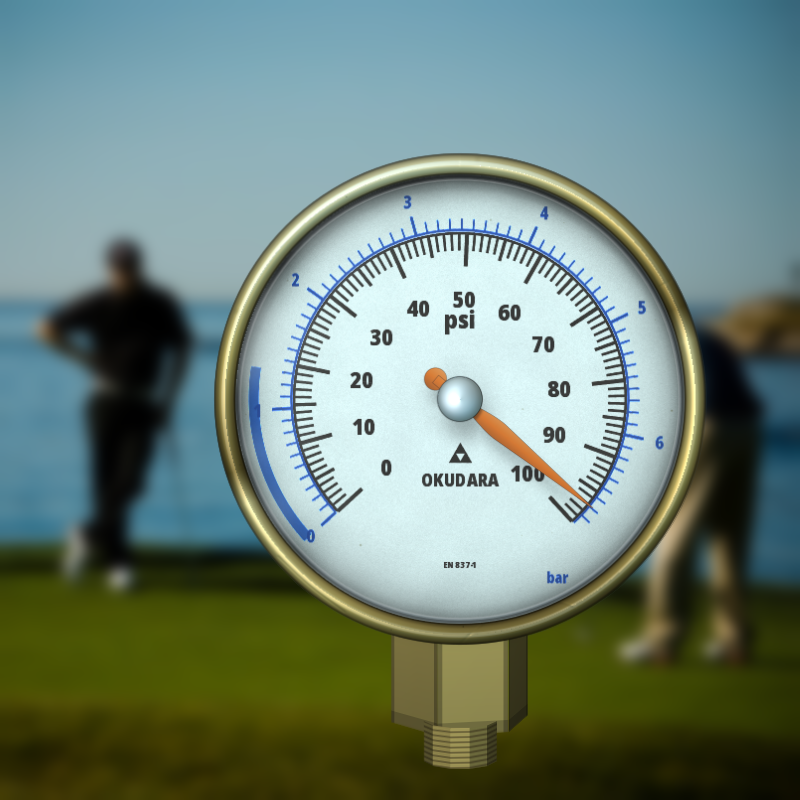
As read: value=97 unit=psi
